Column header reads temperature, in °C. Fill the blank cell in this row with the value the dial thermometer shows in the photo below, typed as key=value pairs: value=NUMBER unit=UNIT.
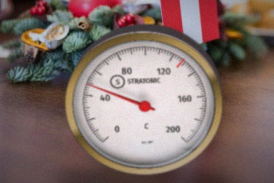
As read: value=50 unit=°C
